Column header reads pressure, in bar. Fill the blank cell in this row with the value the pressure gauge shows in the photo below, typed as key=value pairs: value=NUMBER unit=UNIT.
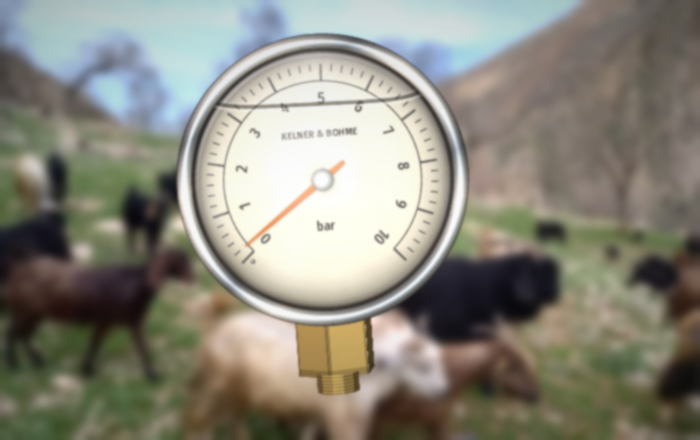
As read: value=0.2 unit=bar
